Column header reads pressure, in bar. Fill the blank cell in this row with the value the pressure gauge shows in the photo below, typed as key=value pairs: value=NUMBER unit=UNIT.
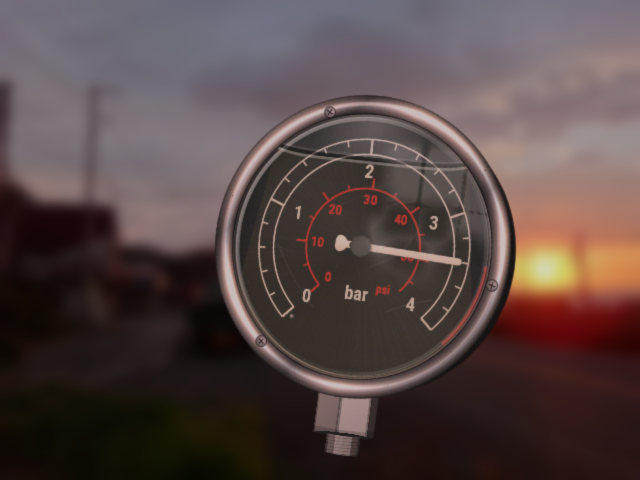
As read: value=3.4 unit=bar
